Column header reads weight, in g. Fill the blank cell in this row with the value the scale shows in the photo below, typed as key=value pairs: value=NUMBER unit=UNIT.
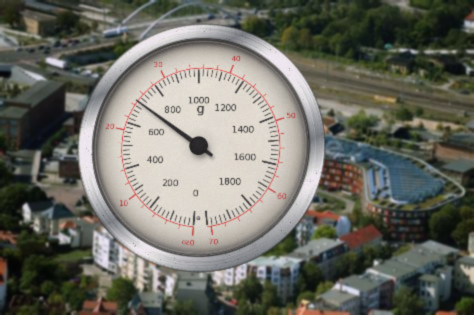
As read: value=700 unit=g
